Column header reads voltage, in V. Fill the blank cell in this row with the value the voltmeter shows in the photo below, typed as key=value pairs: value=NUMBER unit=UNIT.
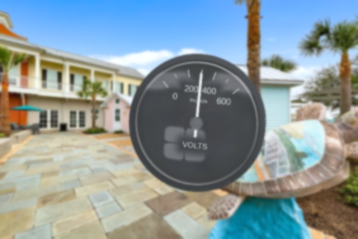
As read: value=300 unit=V
